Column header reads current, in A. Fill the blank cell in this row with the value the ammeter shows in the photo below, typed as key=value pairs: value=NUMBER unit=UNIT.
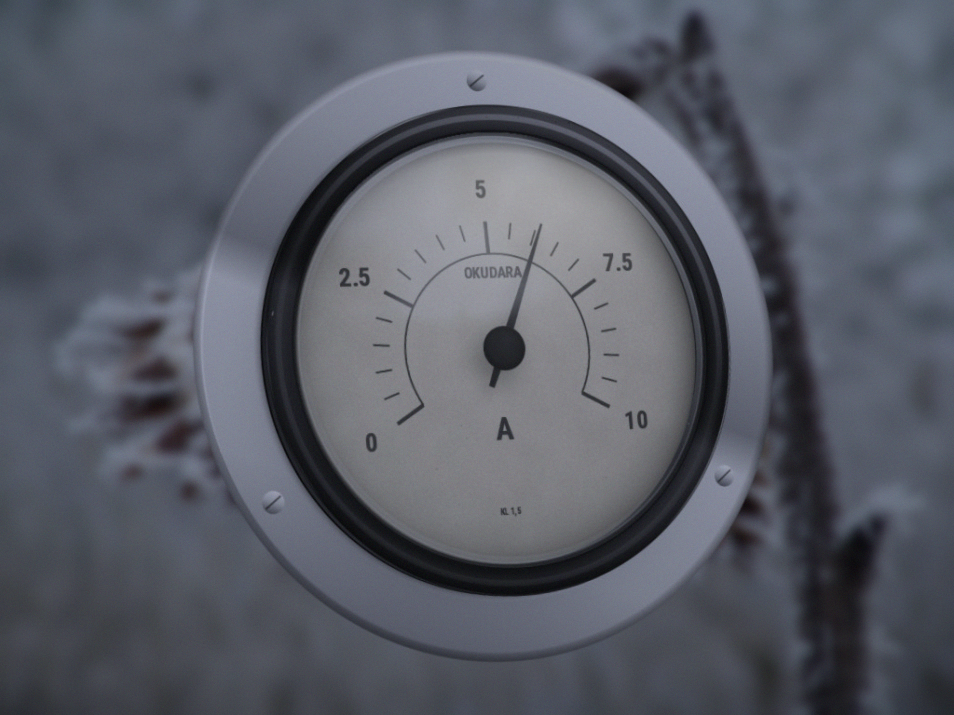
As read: value=6 unit=A
